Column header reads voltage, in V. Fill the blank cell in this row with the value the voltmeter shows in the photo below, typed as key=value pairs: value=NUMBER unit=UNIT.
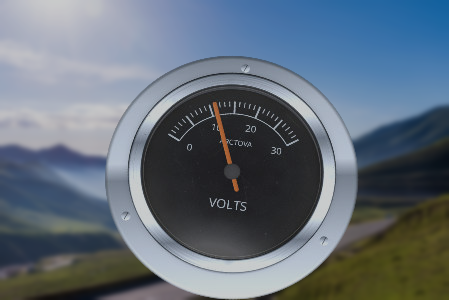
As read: value=11 unit=V
